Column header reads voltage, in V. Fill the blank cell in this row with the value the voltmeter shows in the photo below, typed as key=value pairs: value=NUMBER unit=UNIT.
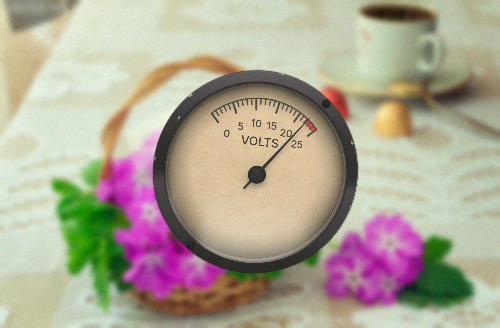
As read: value=22 unit=V
